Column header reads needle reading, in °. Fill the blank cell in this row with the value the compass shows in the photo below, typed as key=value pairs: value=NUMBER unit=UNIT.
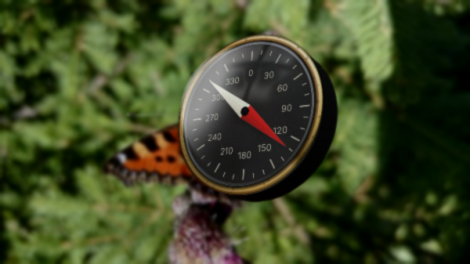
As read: value=130 unit=°
